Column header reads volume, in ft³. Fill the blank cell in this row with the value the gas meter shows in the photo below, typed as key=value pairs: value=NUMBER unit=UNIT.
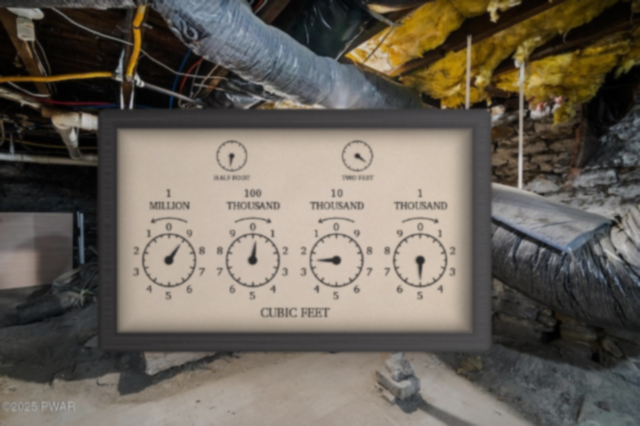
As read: value=902500 unit=ft³
